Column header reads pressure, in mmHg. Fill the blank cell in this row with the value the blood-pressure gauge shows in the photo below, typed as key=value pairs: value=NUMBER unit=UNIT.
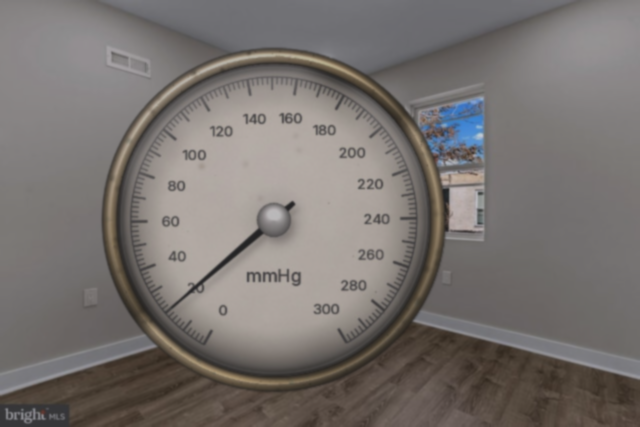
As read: value=20 unit=mmHg
